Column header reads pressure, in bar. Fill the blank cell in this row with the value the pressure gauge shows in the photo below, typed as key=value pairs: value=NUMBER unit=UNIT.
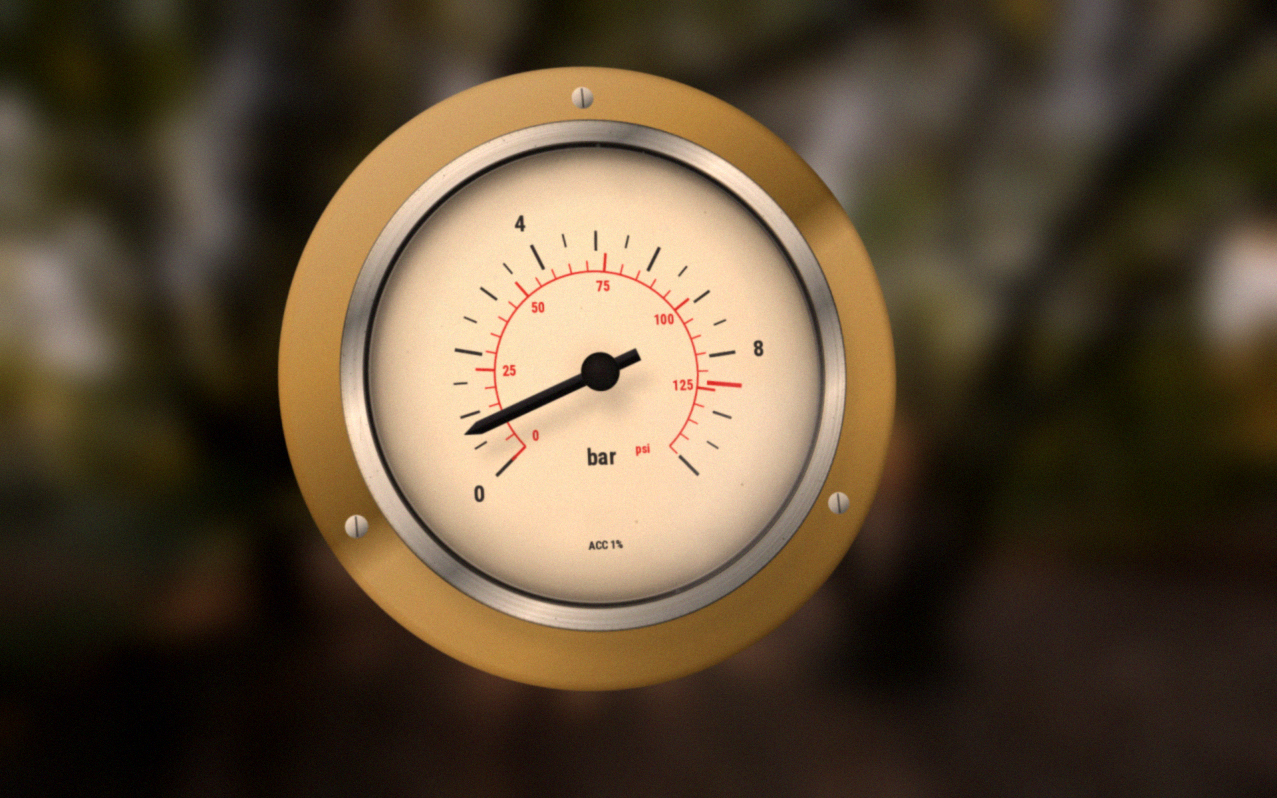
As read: value=0.75 unit=bar
